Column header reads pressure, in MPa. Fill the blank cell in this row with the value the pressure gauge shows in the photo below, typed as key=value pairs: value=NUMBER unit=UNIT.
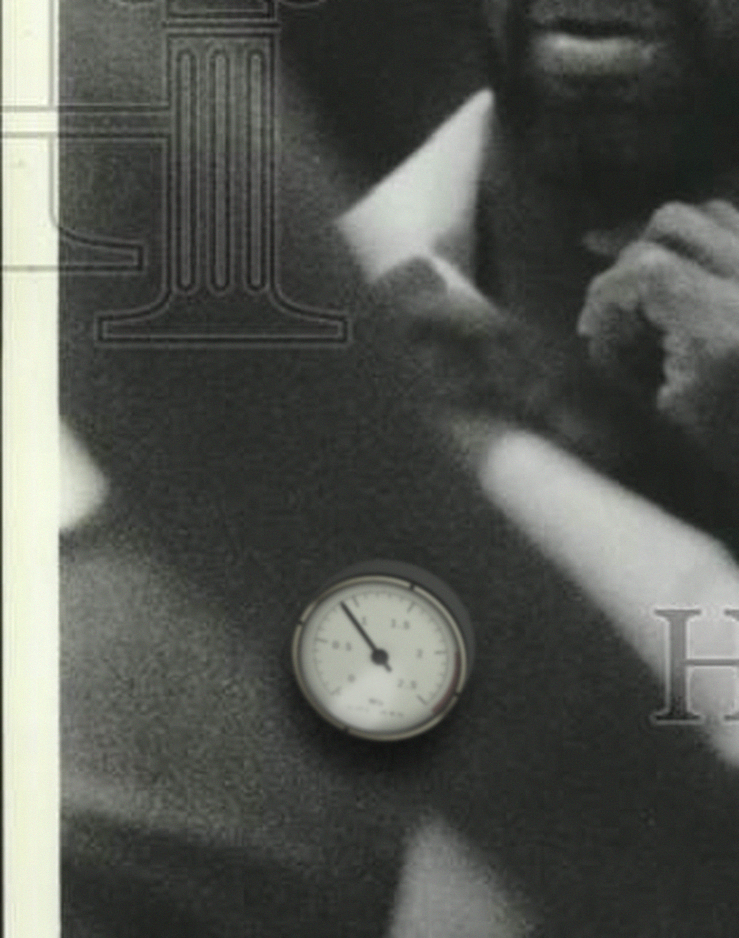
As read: value=0.9 unit=MPa
